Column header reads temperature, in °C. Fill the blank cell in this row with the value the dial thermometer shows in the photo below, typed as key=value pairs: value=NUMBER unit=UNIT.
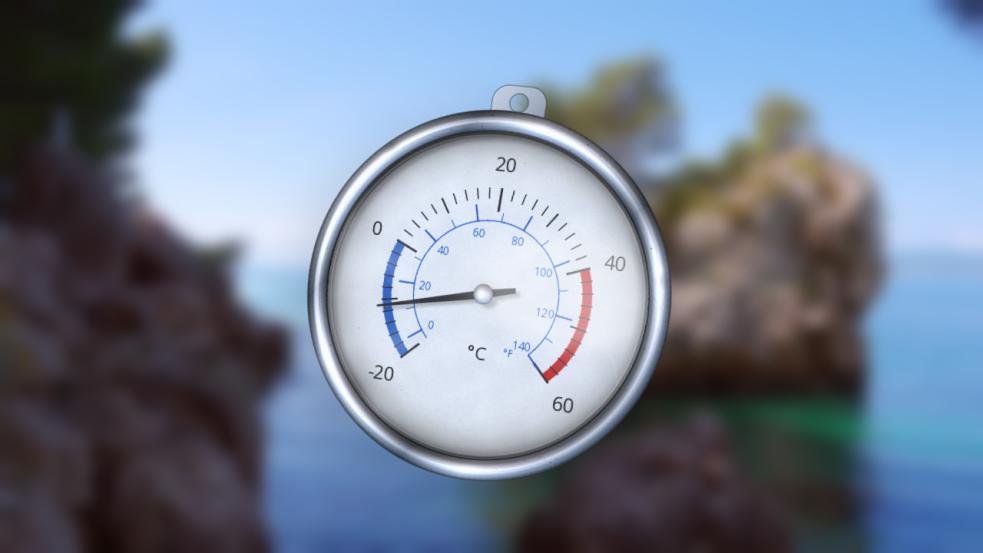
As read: value=-11 unit=°C
